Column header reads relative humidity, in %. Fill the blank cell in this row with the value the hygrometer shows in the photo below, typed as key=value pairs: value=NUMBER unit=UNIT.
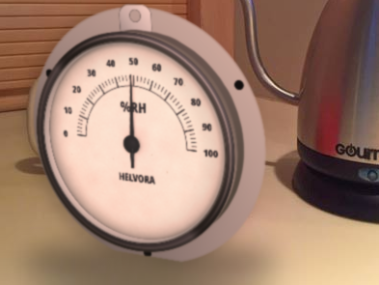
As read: value=50 unit=%
